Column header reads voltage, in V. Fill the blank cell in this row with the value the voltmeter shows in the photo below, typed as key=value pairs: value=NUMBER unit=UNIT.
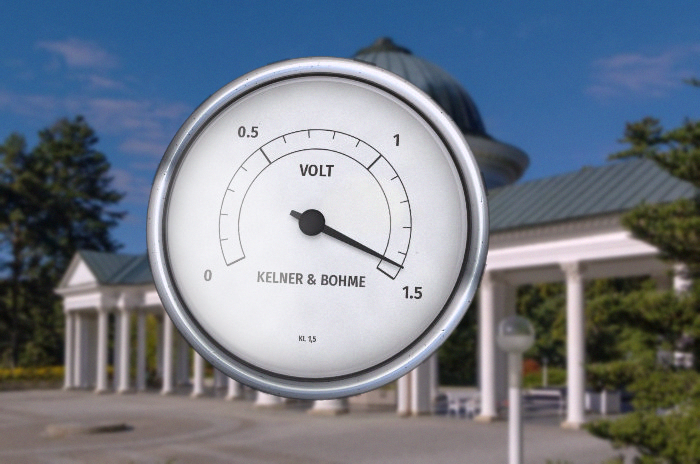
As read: value=1.45 unit=V
